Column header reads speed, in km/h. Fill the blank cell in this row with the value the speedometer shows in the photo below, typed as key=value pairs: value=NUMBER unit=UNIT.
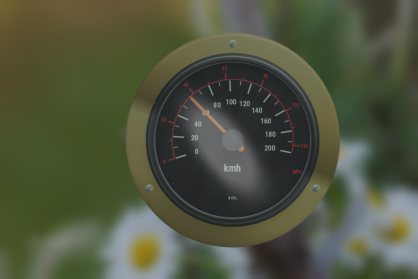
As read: value=60 unit=km/h
